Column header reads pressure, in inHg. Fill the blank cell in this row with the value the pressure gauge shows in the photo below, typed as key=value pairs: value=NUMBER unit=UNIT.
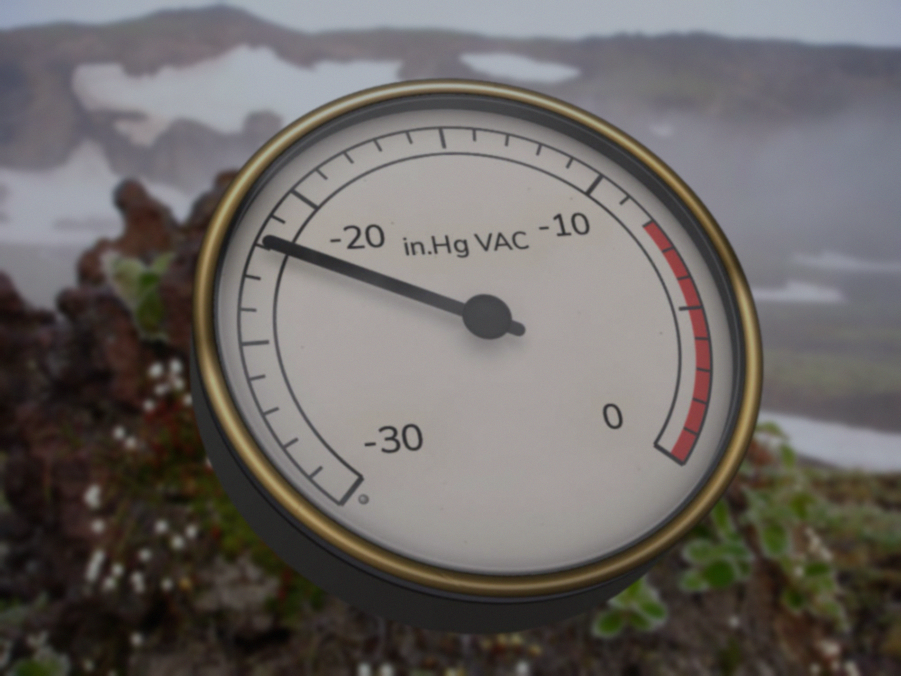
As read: value=-22 unit=inHg
